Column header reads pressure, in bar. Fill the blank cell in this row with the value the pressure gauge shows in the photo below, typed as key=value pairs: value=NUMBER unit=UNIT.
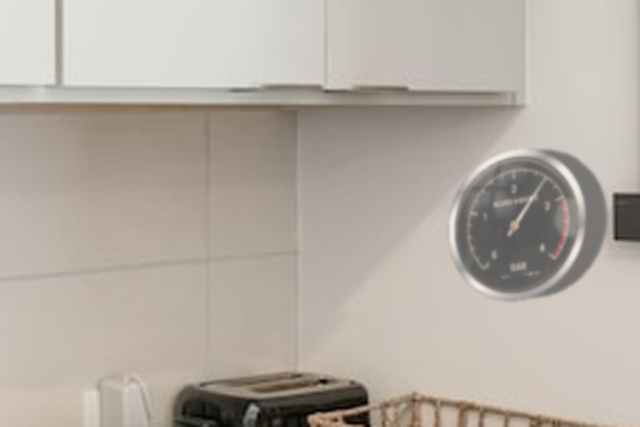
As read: value=2.6 unit=bar
